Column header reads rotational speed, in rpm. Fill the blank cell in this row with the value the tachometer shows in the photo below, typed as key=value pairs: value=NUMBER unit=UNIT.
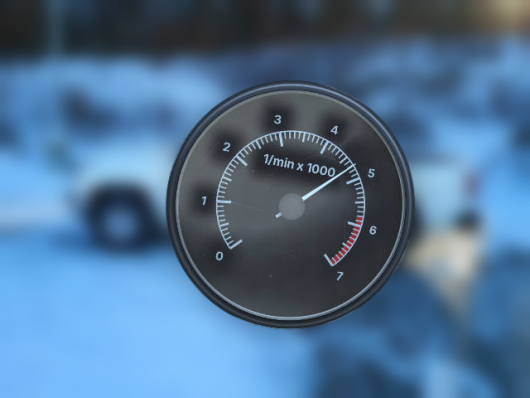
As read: value=4700 unit=rpm
